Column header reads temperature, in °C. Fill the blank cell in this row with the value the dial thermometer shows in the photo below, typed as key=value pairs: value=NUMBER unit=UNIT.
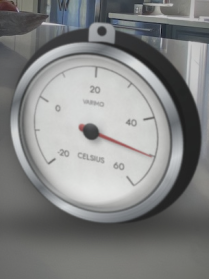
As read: value=50 unit=°C
